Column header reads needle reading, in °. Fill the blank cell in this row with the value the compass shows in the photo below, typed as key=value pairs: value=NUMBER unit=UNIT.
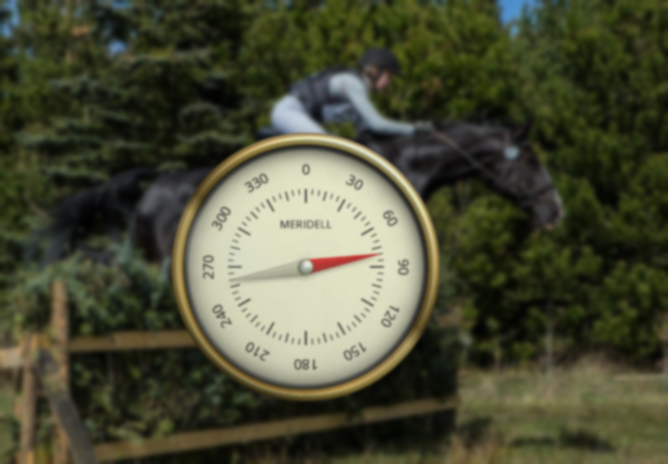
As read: value=80 unit=°
